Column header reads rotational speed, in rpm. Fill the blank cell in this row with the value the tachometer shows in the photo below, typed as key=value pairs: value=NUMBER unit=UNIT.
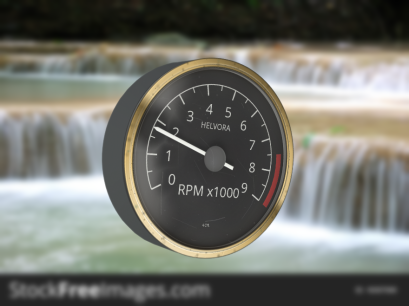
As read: value=1750 unit=rpm
